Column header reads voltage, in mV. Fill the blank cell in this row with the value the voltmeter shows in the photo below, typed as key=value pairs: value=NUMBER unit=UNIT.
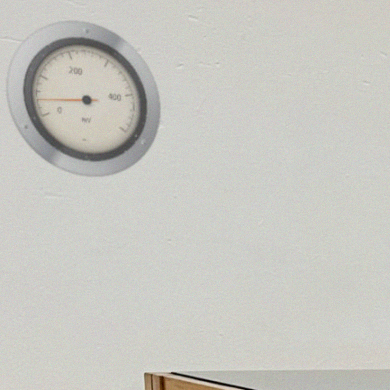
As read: value=40 unit=mV
